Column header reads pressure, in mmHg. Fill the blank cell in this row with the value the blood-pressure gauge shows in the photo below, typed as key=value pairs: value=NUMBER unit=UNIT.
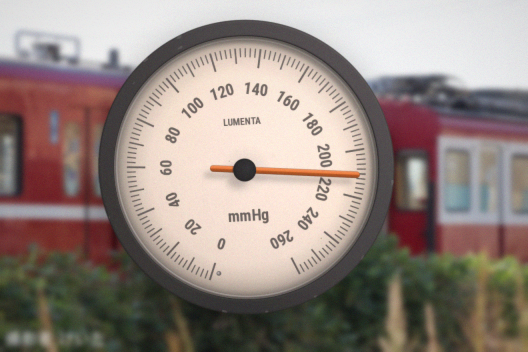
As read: value=210 unit=mmHg
